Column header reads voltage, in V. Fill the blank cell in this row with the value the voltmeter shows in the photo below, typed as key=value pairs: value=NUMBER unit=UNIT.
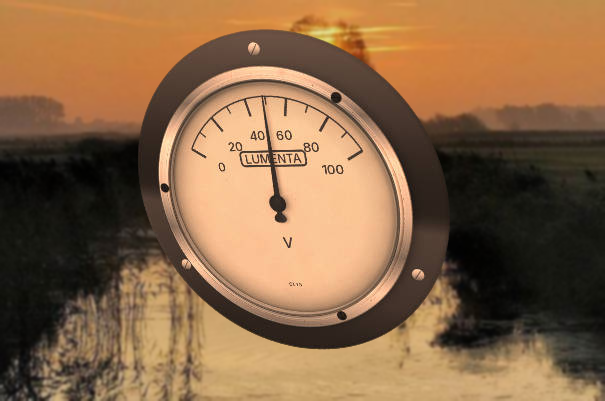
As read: value=50 unit=V
